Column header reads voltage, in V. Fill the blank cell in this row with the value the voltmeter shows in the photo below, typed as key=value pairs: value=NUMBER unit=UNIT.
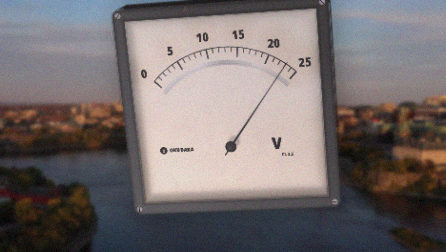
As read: value=23 unit=V
